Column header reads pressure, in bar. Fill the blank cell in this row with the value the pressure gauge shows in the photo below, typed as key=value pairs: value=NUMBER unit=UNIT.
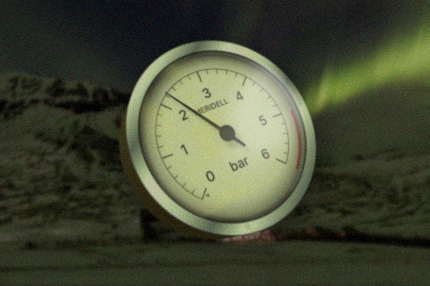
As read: value=2.2 unit=bar
